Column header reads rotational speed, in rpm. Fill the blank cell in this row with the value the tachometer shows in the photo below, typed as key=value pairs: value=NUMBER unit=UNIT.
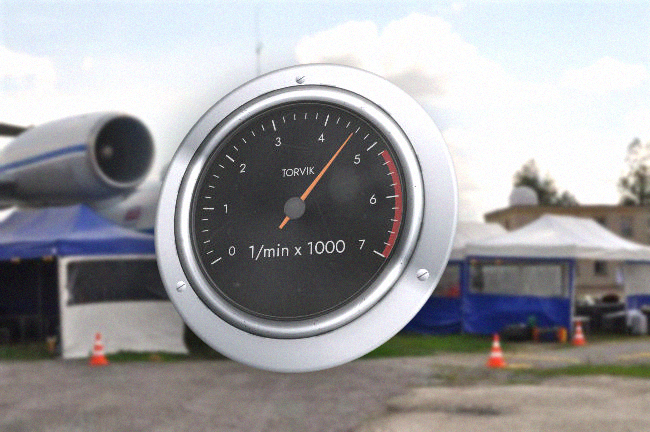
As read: value=4600 unit=rpm
